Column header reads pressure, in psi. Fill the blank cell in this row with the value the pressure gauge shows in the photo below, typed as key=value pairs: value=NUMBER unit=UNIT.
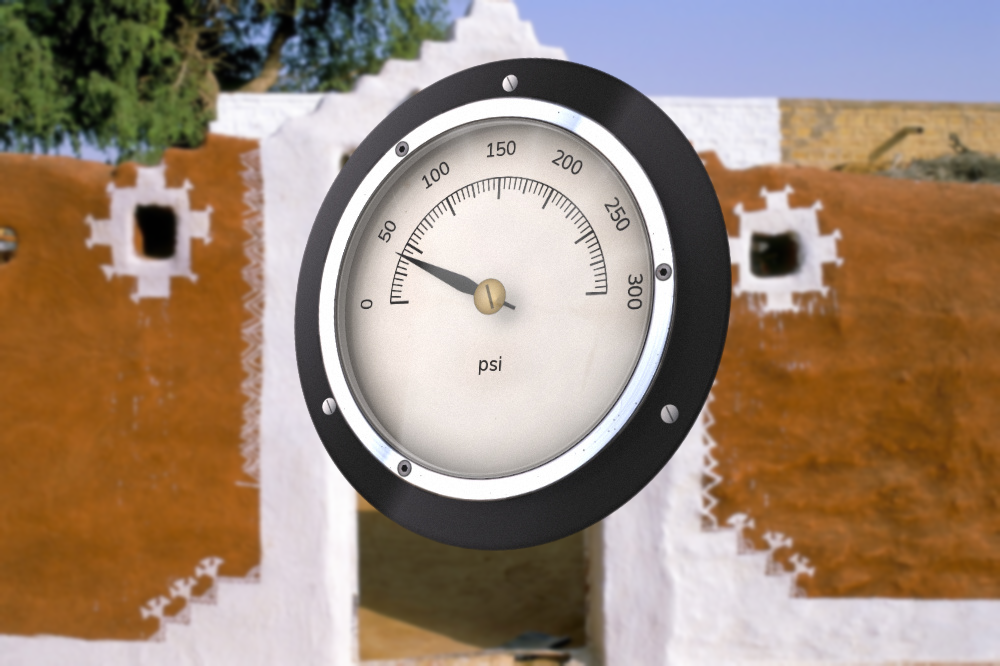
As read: value=40 unit=psi
